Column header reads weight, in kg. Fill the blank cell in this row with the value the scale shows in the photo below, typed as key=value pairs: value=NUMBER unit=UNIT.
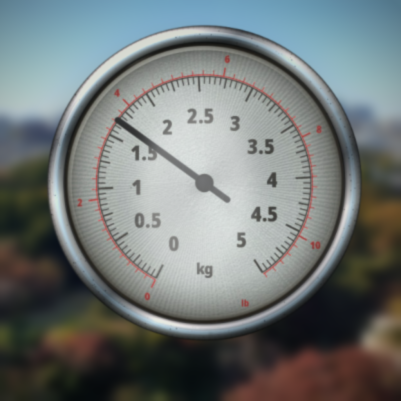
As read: value=1.65 unit=kg
